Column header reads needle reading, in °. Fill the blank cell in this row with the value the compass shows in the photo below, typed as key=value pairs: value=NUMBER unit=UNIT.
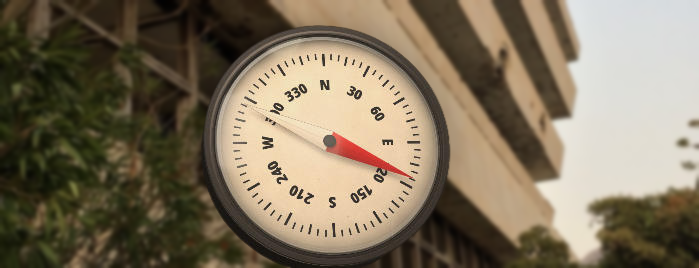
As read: value=115 unit=°
